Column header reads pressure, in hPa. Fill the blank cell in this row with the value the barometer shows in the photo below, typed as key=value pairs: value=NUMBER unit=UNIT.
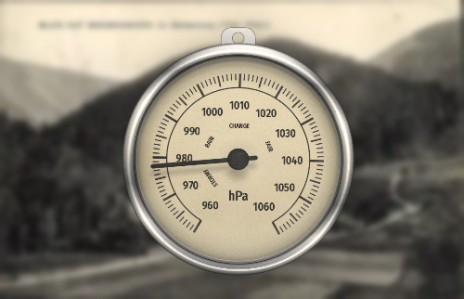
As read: value=978 unit=hPa
